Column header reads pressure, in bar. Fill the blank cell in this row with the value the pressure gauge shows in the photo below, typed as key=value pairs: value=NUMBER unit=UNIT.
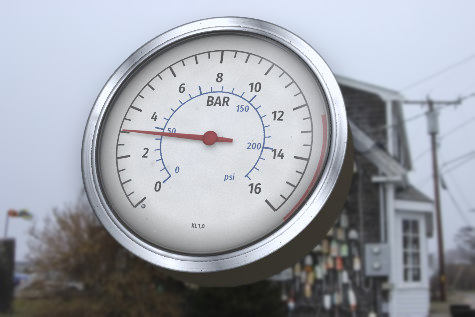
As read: value=3 unit=bar
